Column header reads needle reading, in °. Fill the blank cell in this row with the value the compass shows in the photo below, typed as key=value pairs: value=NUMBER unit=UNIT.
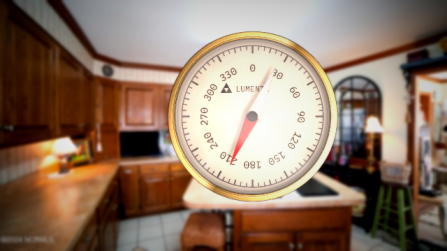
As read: value=205 unit=°
